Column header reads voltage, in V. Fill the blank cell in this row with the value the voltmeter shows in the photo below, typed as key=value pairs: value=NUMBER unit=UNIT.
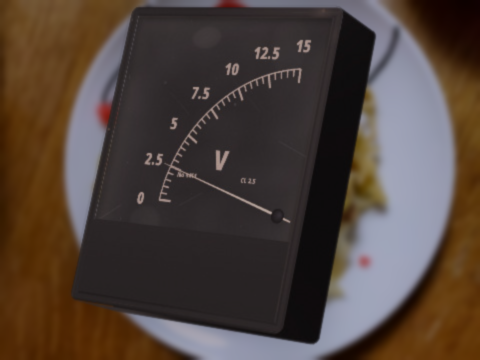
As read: value=2.5 unit=V
